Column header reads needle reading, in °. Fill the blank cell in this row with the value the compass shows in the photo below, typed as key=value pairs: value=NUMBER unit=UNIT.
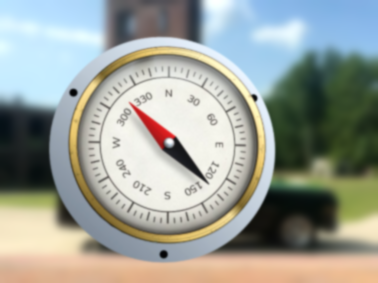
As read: value=315 unit=°
